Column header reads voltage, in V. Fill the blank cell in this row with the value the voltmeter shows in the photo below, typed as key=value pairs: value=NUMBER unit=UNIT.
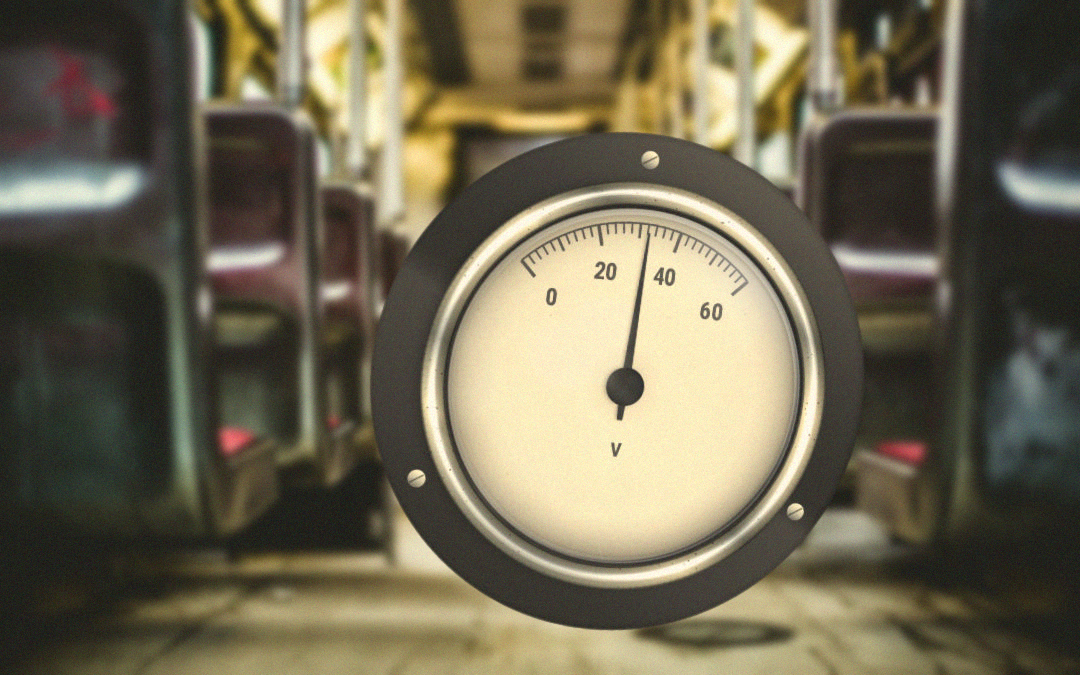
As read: value=32 unit=V
